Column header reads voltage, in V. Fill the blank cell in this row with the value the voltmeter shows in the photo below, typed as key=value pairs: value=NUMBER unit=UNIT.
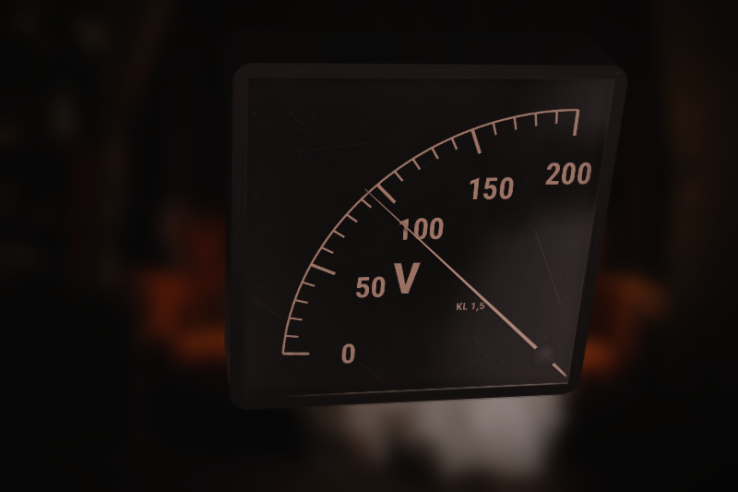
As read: value=95 unit=V
